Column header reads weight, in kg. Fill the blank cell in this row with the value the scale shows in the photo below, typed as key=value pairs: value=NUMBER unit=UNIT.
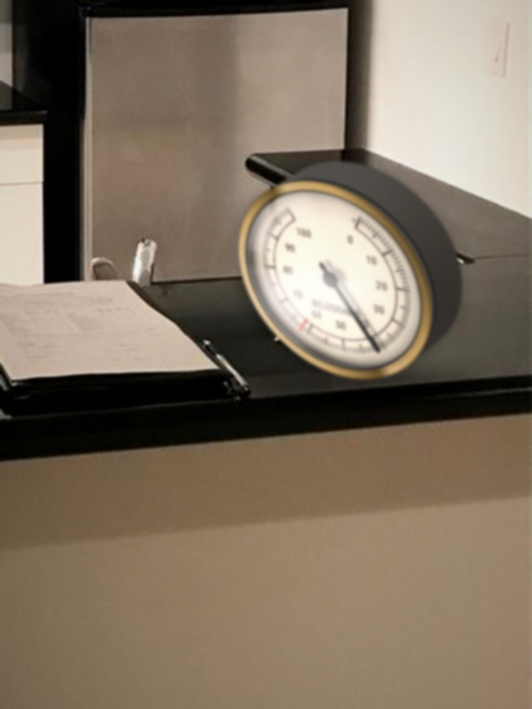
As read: value=40 unit=kg
